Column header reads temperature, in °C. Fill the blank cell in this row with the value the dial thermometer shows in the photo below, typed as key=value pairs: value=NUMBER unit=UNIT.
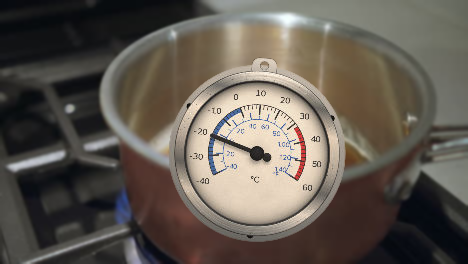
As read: value=-20 unit=°C
